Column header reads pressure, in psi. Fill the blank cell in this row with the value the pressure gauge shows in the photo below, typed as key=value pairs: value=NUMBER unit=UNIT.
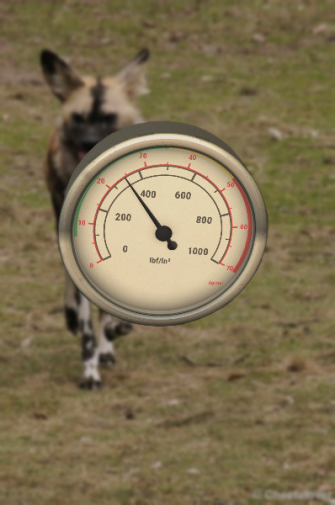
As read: value=350 unit=psi
